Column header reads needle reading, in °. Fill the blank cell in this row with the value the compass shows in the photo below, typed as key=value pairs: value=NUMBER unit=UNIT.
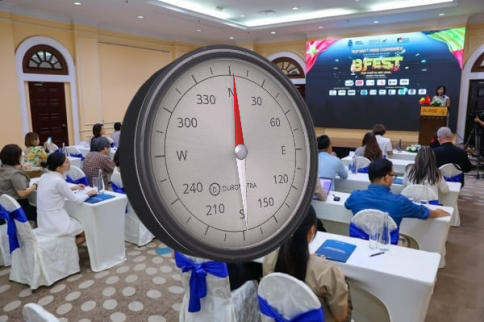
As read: value=0 unit=°
